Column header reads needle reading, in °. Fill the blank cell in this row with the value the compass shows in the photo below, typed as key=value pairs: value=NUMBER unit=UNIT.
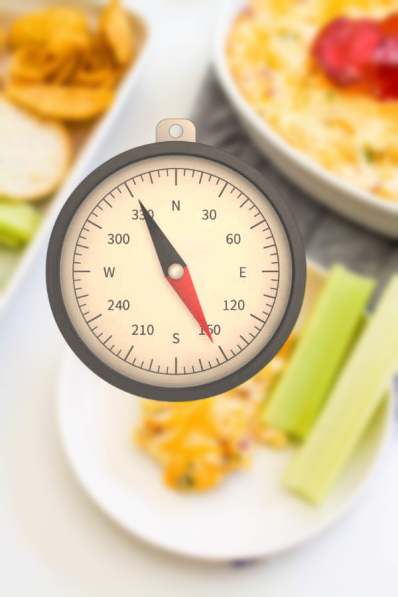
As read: value=152.5 unit=°
